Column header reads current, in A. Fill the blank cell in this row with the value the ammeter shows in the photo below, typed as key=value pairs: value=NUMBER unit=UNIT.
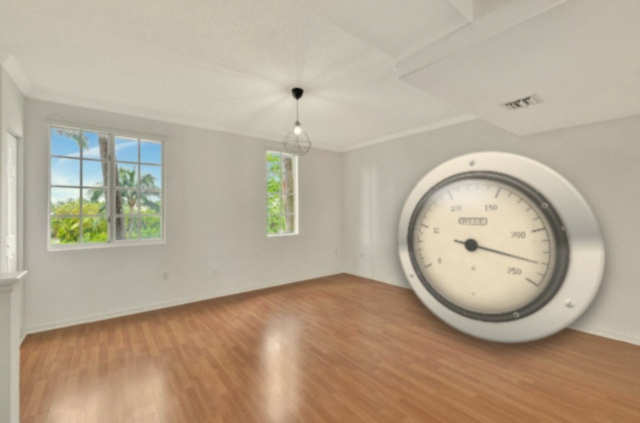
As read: value=230 unit=A
